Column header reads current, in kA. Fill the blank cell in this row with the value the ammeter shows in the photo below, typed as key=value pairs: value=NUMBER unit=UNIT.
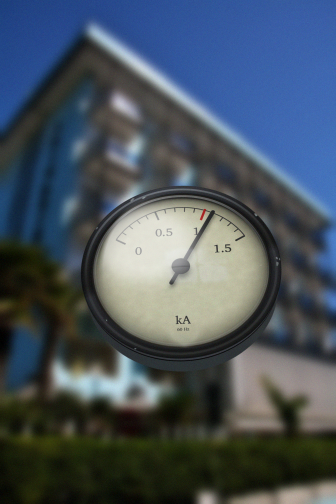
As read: value=1.1 unit=kA
